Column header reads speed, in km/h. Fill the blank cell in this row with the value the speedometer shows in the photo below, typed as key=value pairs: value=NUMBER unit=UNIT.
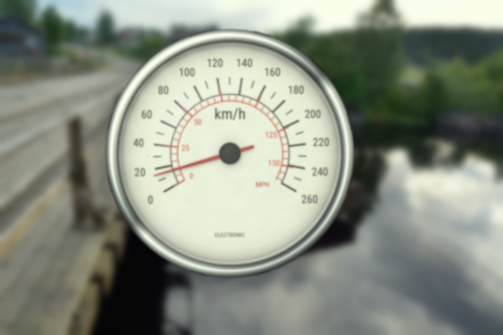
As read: value=15 unit=km/h
